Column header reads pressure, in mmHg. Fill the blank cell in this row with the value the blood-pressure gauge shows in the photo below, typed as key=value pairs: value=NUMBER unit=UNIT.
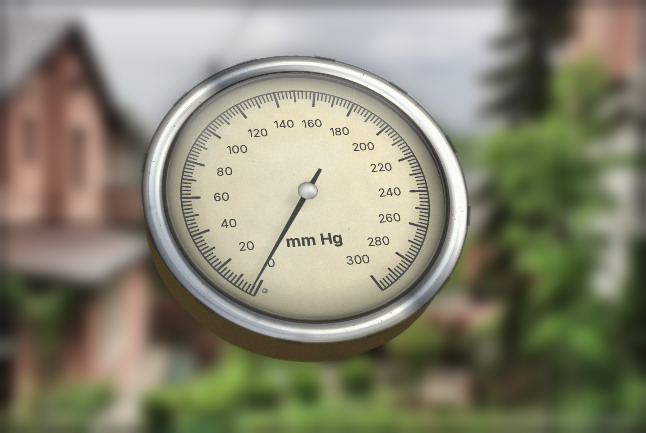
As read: value=2 unit=mmHg
